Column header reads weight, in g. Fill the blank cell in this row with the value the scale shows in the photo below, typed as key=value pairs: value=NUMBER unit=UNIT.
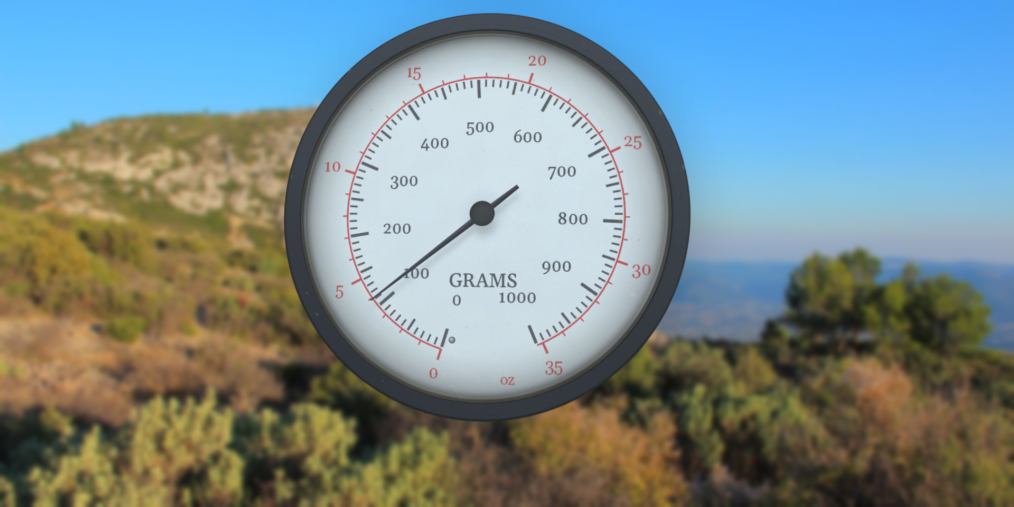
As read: value=110 unit=g
